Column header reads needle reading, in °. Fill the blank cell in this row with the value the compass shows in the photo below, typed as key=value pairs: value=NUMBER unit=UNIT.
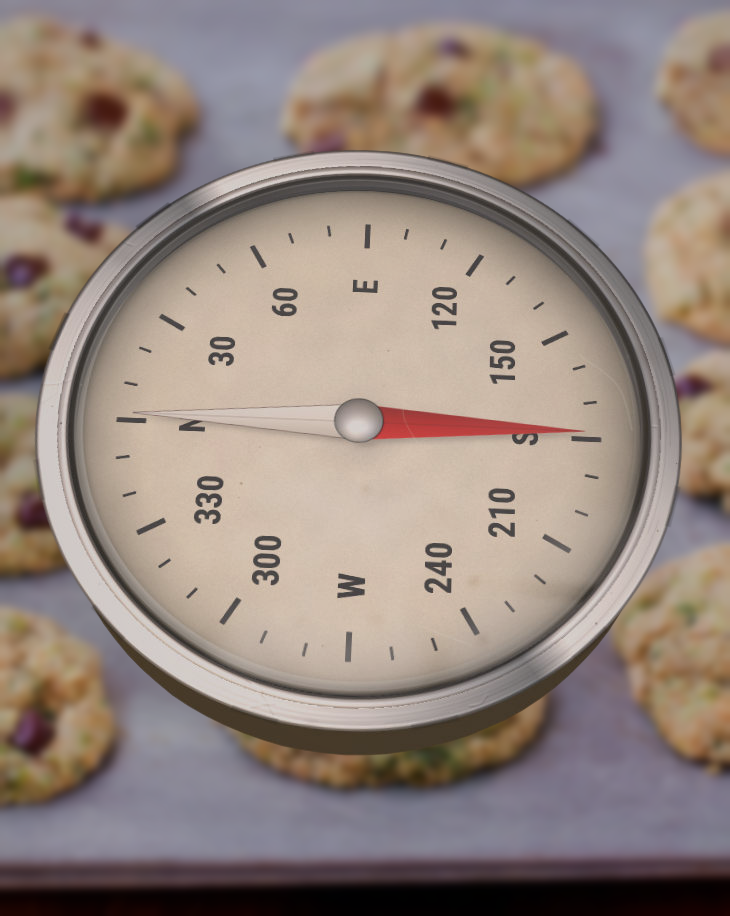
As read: value=180 unit=°
